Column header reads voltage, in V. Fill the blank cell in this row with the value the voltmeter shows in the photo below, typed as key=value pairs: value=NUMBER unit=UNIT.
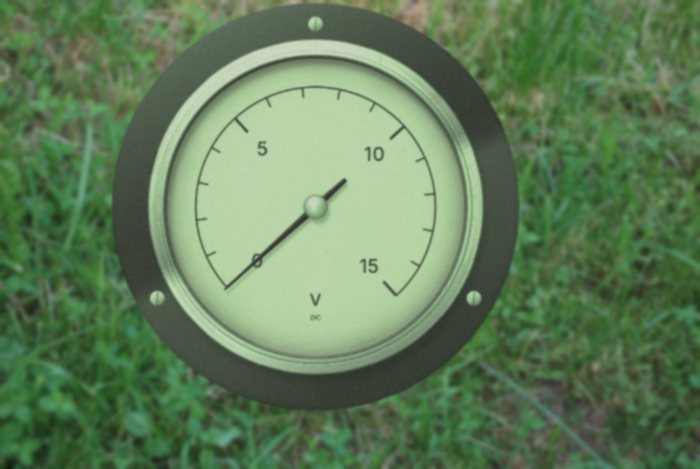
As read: value=0 unit=V
